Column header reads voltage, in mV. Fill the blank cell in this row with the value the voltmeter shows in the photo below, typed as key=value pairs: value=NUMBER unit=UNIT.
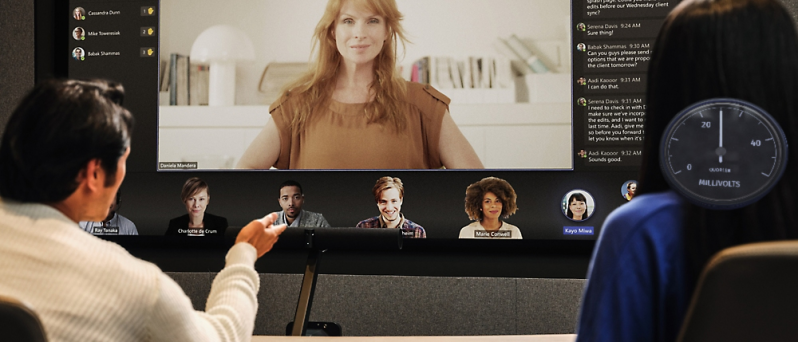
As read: value=25 unit=mV
